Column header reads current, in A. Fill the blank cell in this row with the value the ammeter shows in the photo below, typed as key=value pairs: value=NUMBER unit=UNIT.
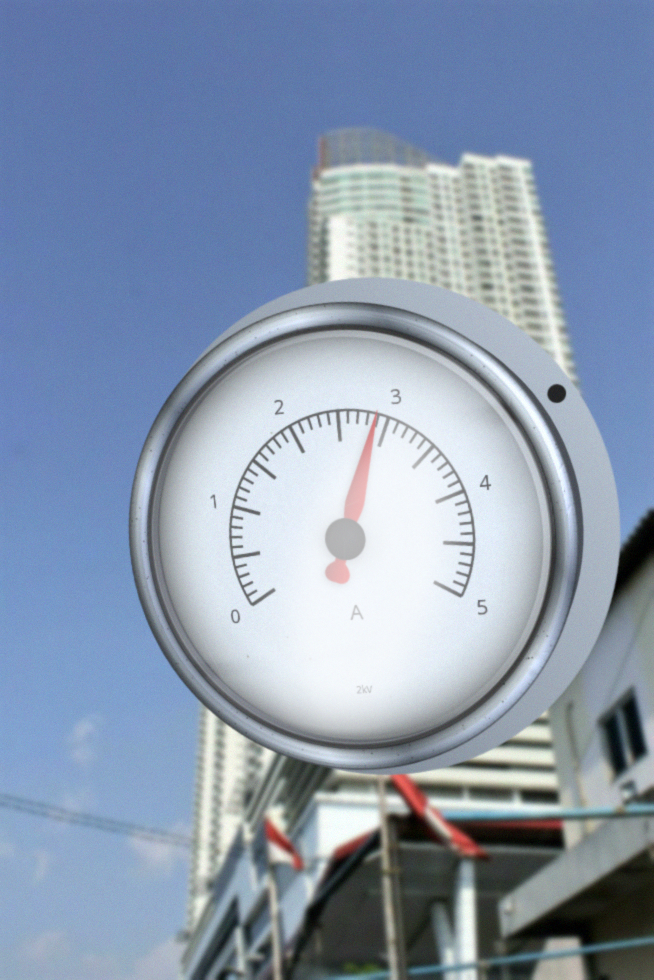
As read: value=2.9 unit=A
